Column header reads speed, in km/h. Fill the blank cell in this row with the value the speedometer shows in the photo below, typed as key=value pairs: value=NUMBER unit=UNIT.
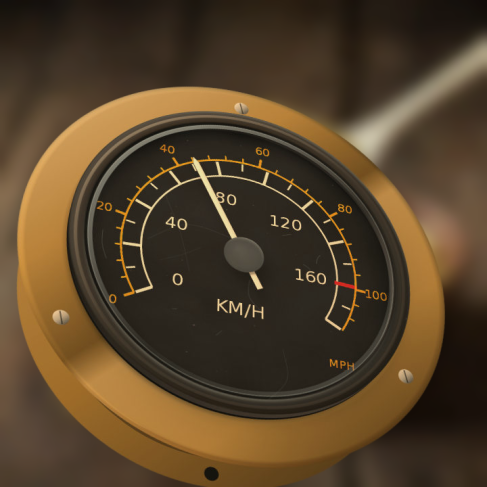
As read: value=70 unit=km/h
